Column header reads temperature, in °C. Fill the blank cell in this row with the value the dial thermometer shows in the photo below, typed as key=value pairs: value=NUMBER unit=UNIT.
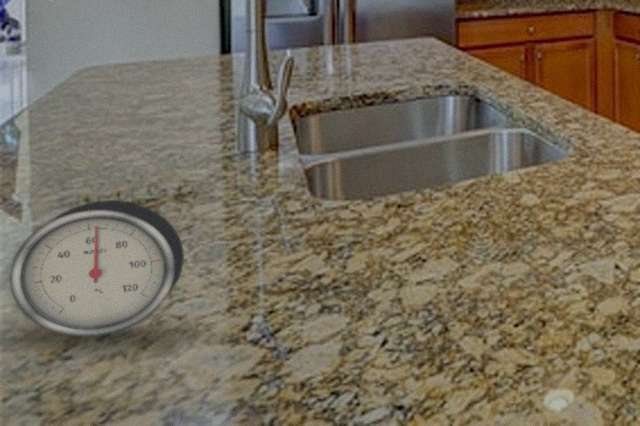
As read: value=64 unit=°C
